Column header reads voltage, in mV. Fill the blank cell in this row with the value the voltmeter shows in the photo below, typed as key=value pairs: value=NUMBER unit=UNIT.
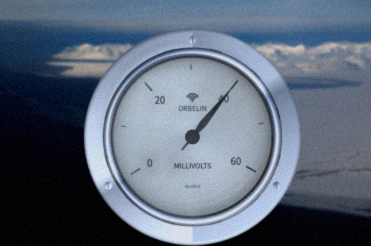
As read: value=40 unit=mV
